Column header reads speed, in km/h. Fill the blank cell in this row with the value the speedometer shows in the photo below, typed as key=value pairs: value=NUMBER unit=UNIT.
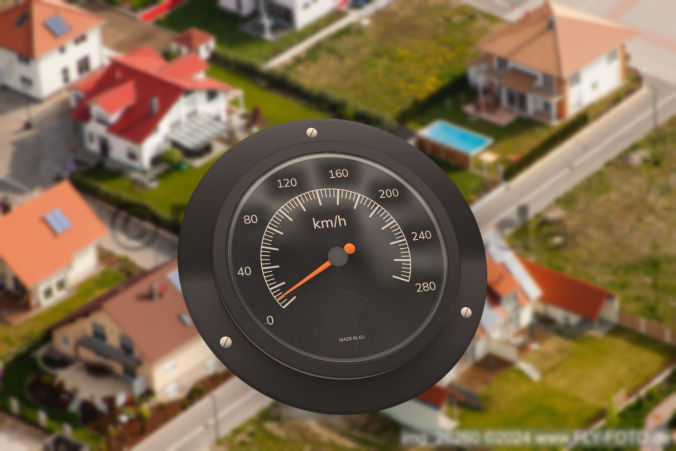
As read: value=8 unit=km/h
